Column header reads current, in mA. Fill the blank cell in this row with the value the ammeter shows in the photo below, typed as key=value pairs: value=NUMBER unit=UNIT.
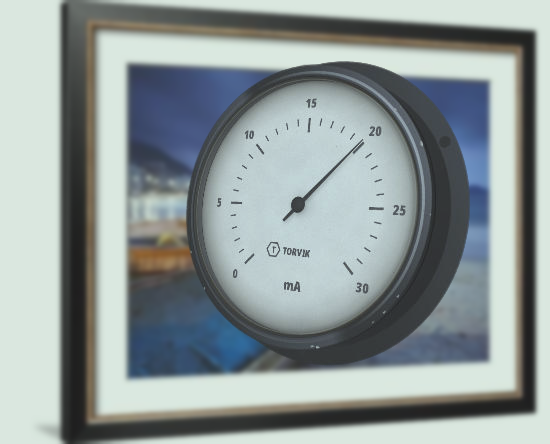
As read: value=20 unit=mA
